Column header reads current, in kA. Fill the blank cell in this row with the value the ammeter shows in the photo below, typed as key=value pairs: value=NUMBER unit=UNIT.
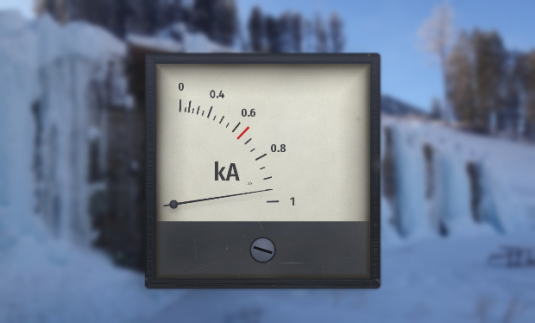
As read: value=0.95 unit=kA
